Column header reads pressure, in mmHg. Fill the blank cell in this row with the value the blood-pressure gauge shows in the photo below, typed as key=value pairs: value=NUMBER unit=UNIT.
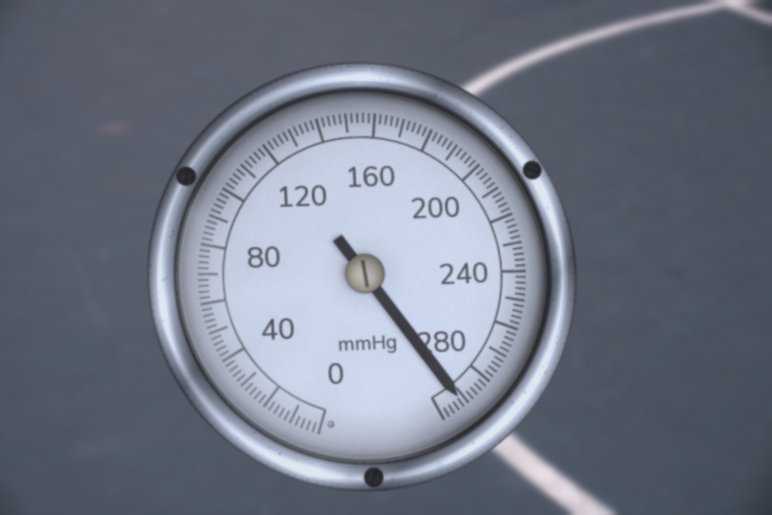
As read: value=292 unit=mmHg
